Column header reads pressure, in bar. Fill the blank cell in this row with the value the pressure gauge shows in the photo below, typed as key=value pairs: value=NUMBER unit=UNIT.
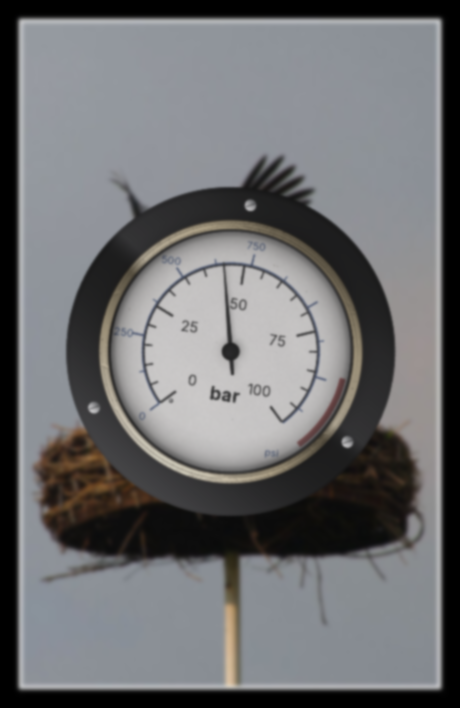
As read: value=45 unit=bar
